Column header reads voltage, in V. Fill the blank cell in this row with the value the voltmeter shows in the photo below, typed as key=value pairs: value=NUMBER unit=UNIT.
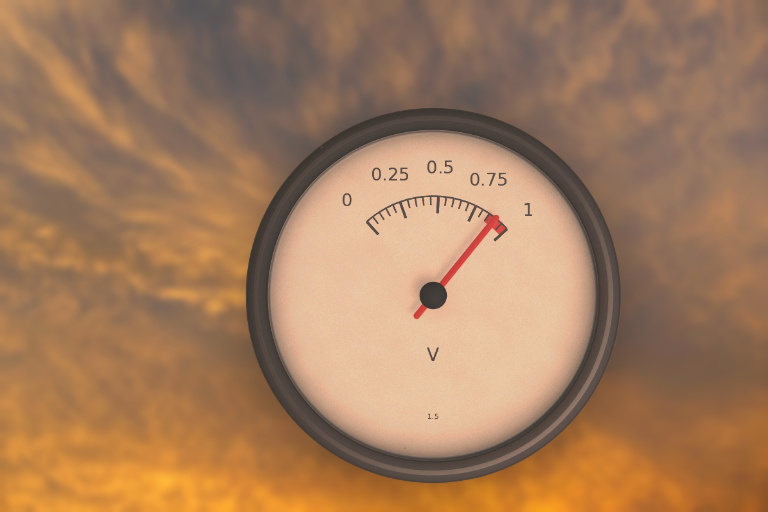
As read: value=0.9 unit=V
